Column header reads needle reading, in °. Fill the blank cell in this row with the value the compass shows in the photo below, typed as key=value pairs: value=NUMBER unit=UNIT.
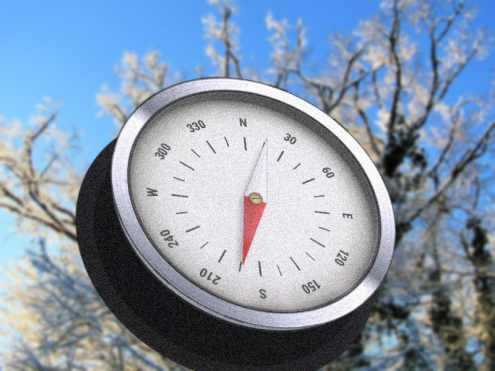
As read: value=195 unit=°
